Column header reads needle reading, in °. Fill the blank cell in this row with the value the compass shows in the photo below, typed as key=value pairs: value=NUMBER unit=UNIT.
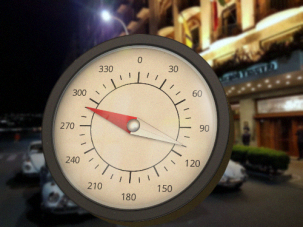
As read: value=290 unit=°
